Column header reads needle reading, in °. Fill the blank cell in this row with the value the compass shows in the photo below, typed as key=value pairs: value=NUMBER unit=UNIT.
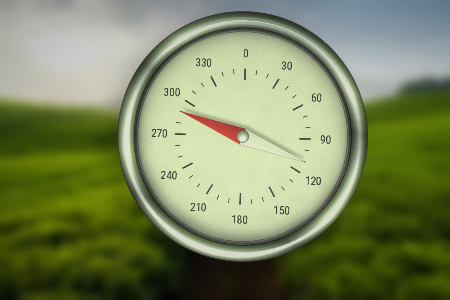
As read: value=290 unit=°
